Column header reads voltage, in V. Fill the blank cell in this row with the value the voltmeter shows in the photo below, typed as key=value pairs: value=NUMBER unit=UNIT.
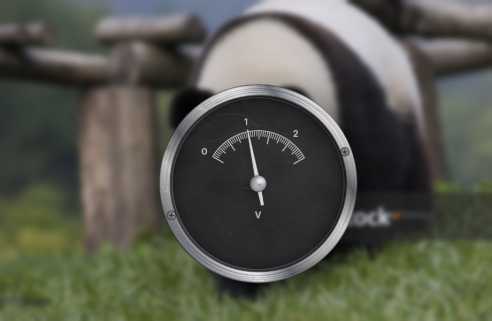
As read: value=1 unit=V
